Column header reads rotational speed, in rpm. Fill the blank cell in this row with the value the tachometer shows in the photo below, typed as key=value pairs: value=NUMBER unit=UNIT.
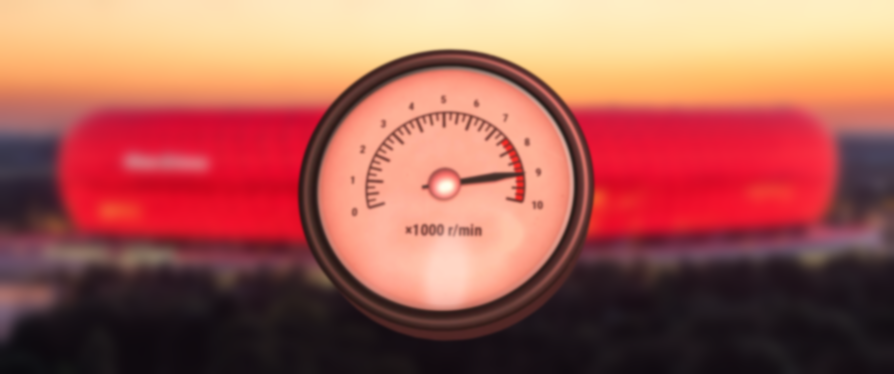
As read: value=9000 unit=rpm
